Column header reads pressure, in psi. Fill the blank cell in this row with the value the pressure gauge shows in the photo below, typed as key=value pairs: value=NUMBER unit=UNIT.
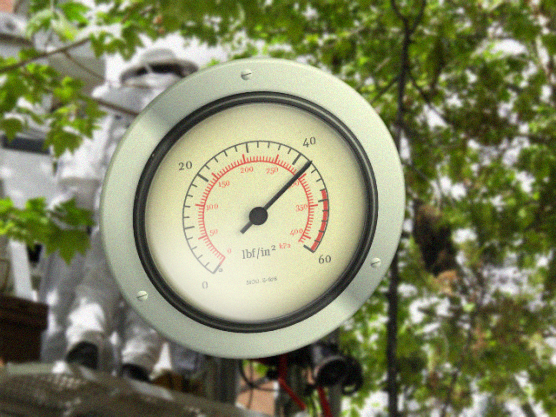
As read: value=42 unit=psi
